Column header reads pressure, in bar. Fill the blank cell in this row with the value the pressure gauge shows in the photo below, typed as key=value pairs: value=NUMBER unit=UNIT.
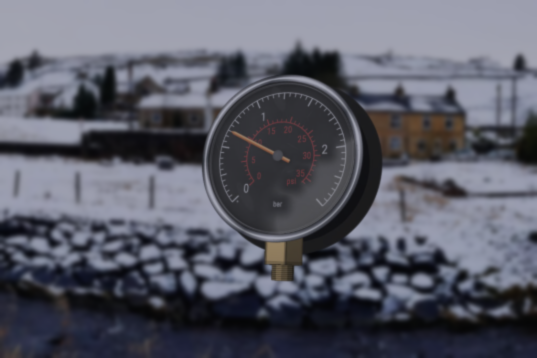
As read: value=0.65 unit=bar
